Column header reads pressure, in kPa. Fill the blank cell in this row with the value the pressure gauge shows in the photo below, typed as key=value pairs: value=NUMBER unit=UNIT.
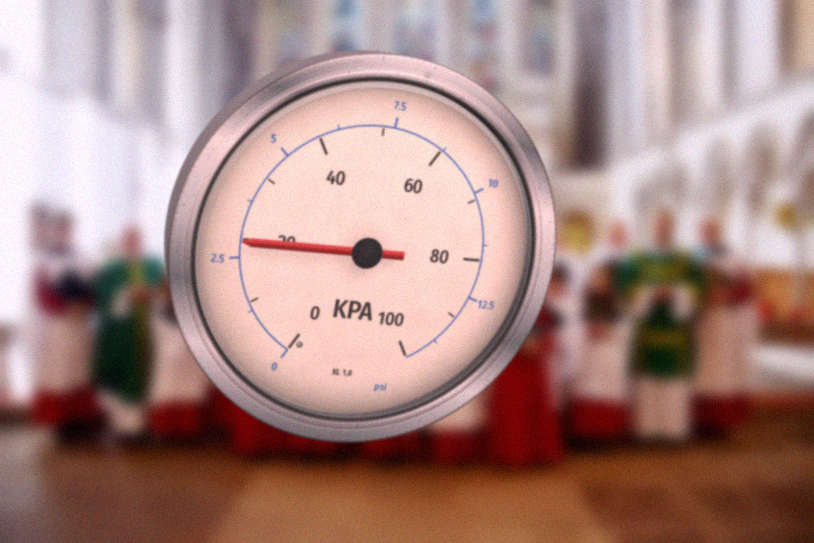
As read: value=20 unit=kPa
